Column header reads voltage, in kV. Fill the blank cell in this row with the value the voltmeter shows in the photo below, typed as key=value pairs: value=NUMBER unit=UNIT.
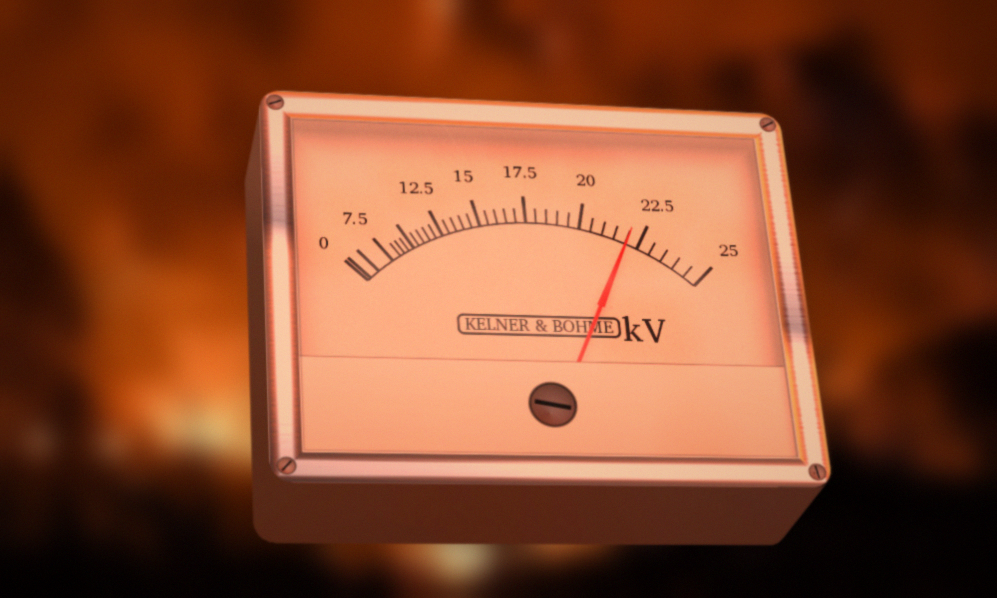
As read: value=22 unit=kV
